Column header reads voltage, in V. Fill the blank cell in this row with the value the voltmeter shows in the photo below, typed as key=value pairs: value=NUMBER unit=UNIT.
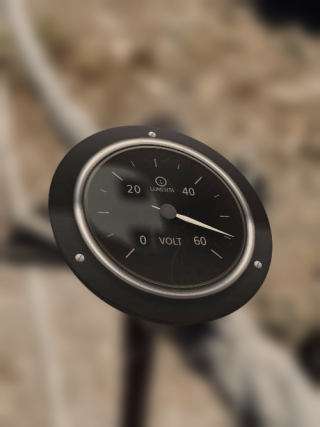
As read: value=55 unit=V
